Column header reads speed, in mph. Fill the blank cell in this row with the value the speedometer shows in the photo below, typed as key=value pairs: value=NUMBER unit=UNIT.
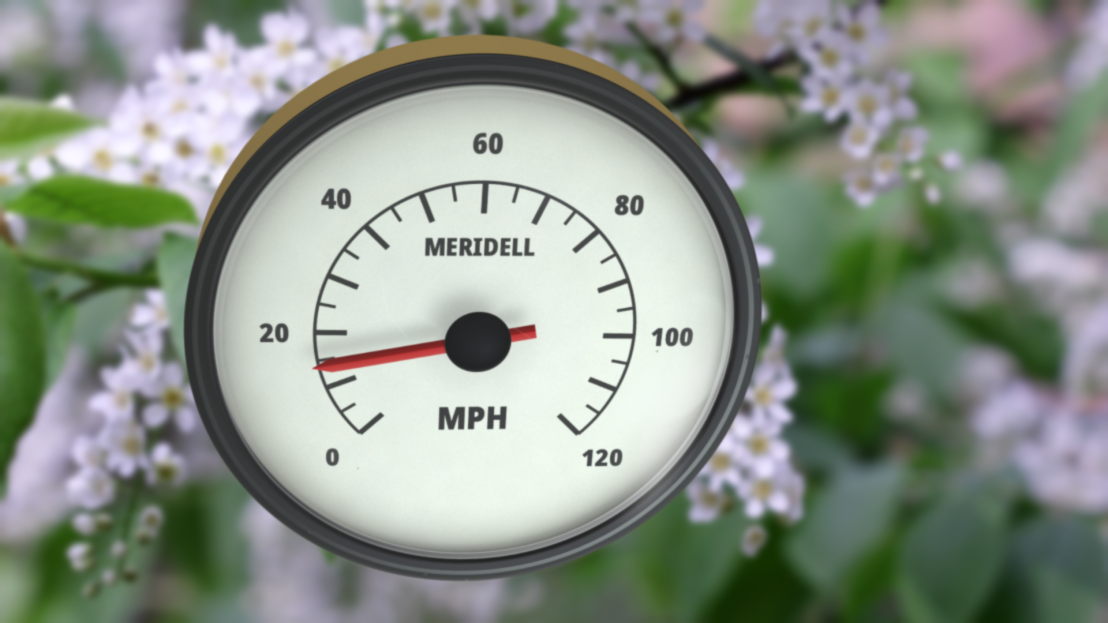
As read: value=15 unit=mph
